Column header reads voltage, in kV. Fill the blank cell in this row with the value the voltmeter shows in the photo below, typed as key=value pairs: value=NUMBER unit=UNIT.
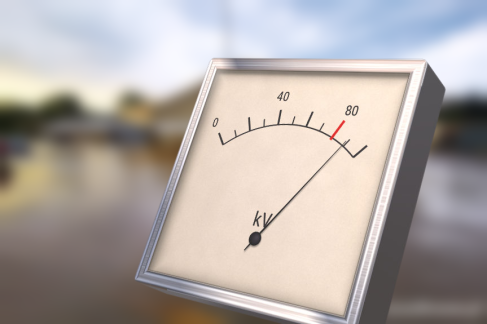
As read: value=90 unit=kV
